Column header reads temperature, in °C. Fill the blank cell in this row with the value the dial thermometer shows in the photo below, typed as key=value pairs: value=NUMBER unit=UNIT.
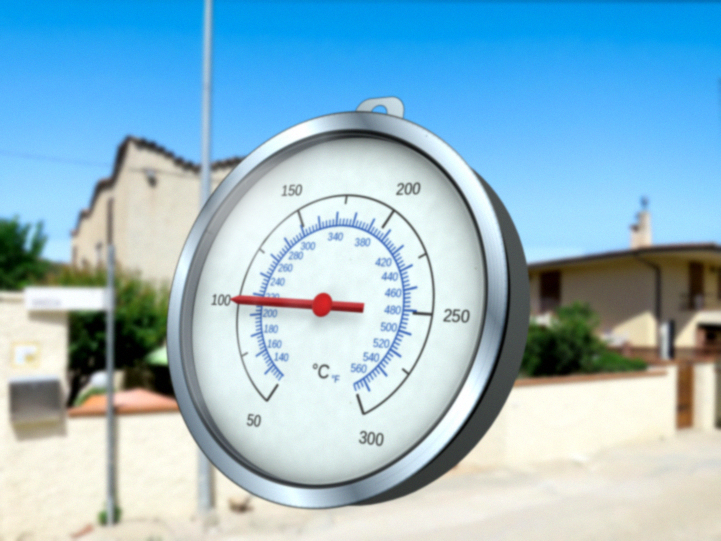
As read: value=100 unit=°C
